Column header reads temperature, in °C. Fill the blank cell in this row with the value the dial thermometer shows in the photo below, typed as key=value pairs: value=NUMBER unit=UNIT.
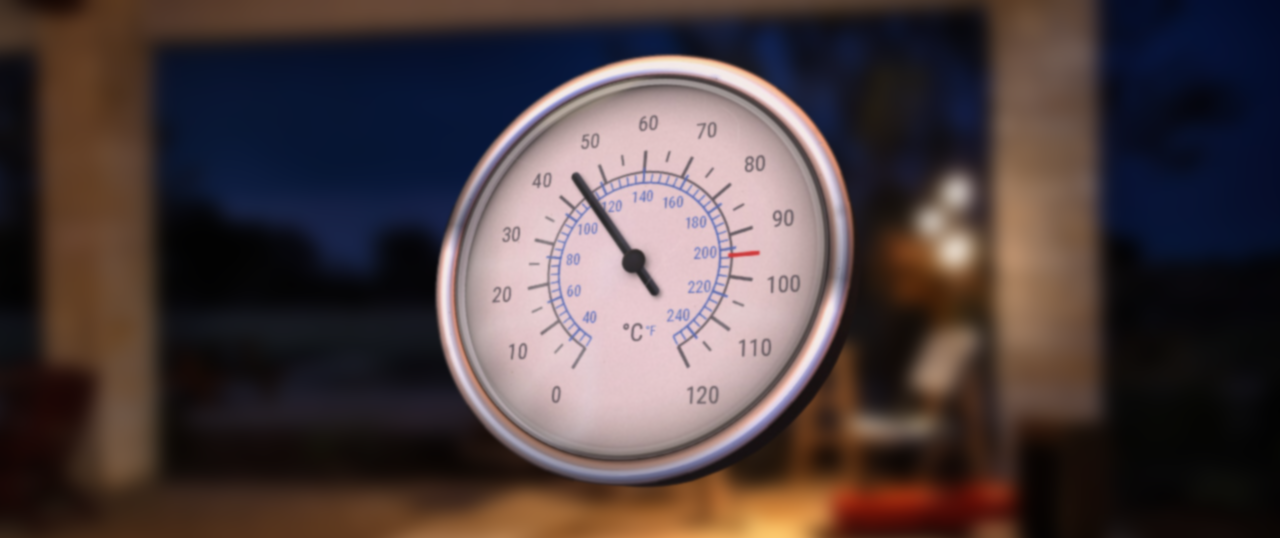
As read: value=45 unit=°C
